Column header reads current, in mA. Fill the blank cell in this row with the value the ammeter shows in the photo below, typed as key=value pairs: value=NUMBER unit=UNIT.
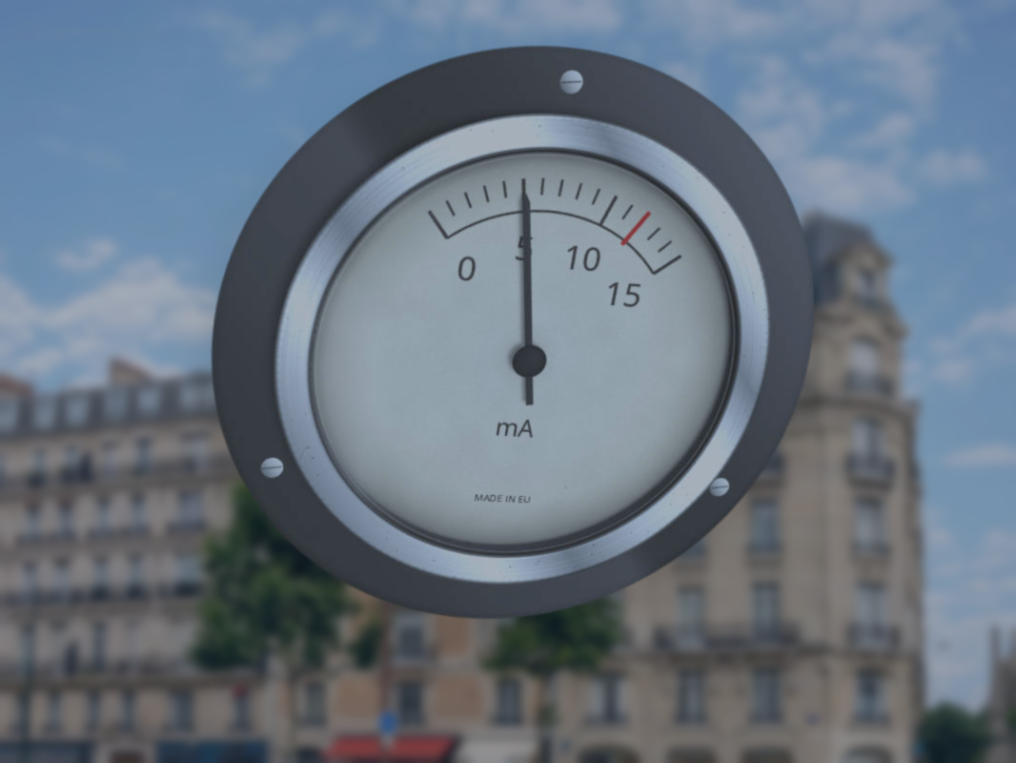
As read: value=5 unit=mA
